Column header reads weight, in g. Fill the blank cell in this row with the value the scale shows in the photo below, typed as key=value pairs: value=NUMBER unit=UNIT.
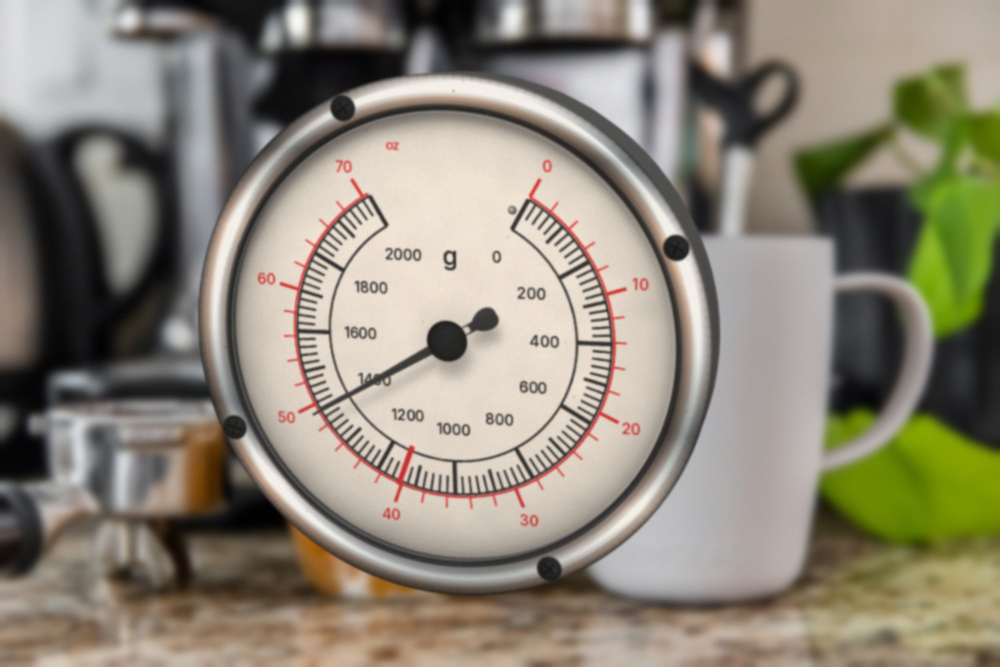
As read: value=1400 unit=g
